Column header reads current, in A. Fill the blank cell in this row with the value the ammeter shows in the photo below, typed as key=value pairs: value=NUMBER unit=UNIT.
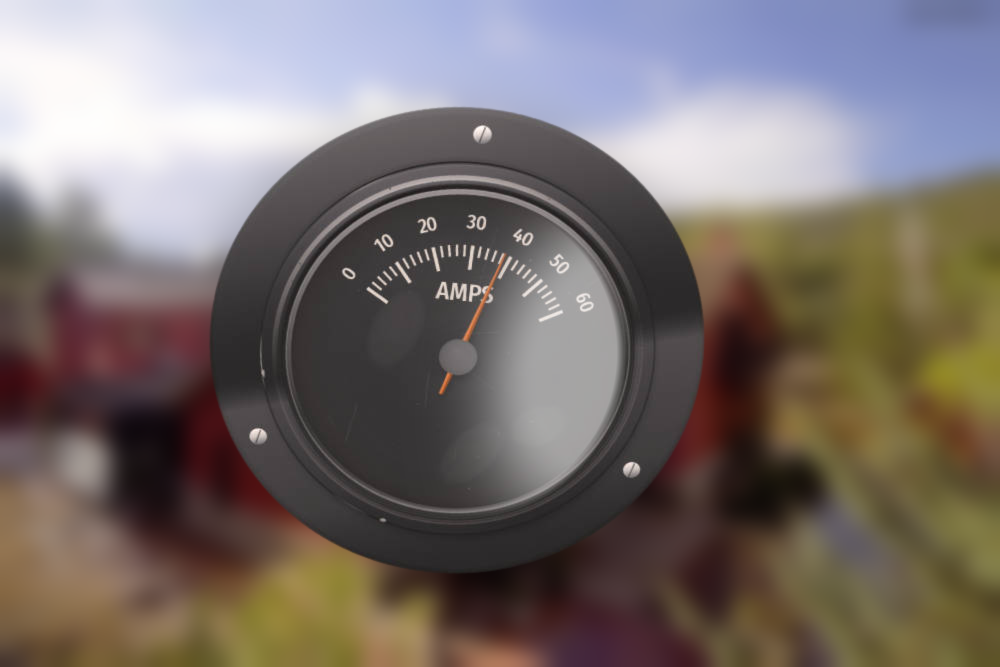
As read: value=38 unit=A
